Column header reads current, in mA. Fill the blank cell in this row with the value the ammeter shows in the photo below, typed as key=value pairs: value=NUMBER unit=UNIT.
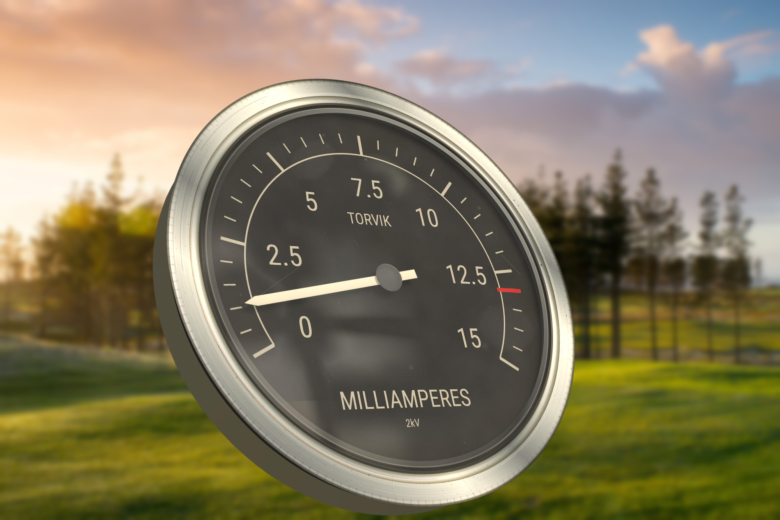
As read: value=1 unit=mA
